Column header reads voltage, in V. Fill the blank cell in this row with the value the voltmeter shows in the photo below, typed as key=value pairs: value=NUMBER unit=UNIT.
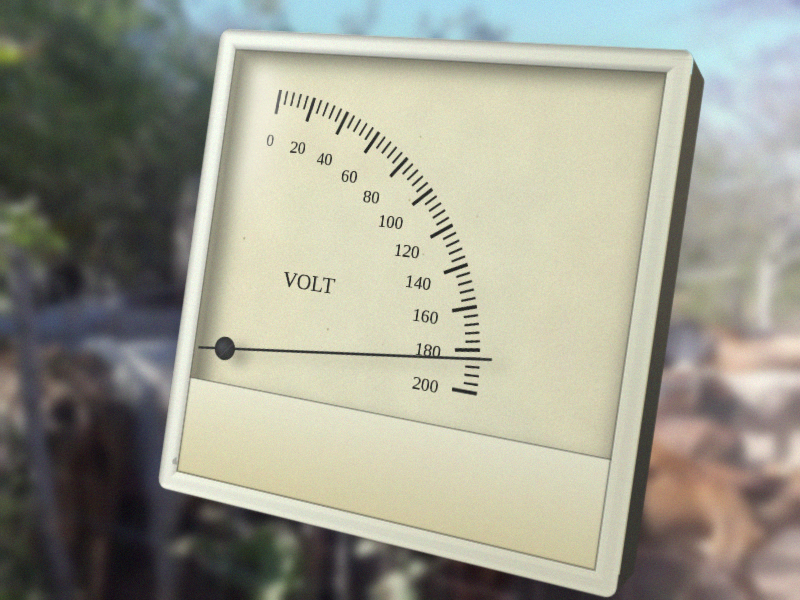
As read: value=184 unit=V
